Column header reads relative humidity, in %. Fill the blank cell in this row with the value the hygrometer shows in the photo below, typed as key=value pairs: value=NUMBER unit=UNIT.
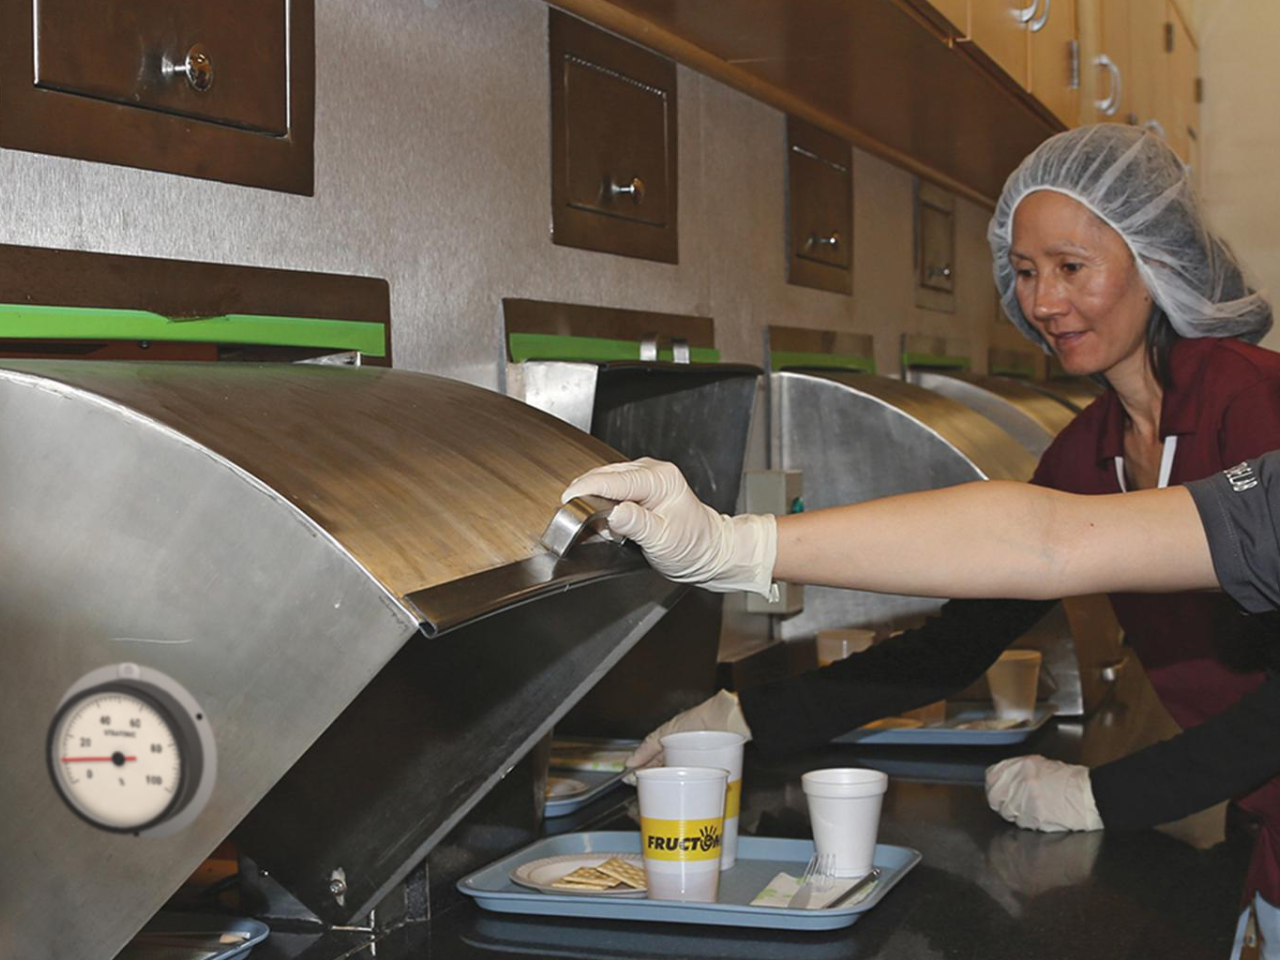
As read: value=10 unit=%
